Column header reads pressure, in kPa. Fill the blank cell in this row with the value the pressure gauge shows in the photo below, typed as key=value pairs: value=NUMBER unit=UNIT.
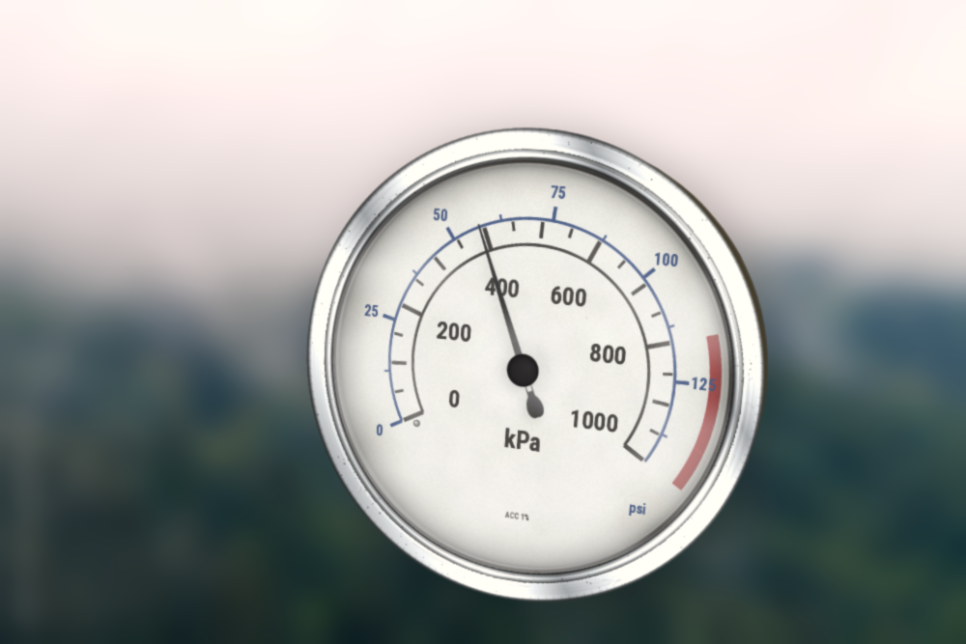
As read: value=400 unit=kPa
